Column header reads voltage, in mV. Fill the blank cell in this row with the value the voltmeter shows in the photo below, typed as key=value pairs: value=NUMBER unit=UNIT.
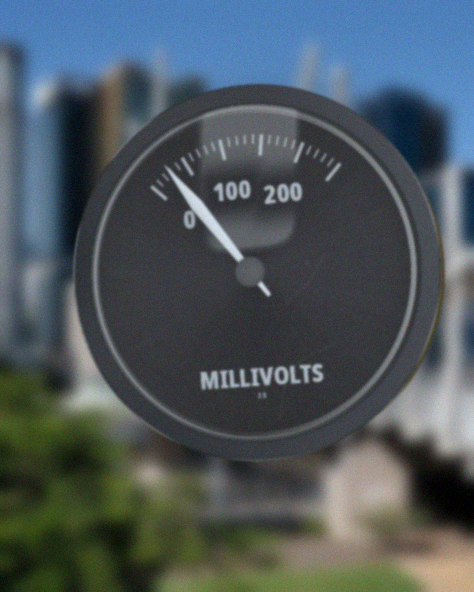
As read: value=30 unit=mV
